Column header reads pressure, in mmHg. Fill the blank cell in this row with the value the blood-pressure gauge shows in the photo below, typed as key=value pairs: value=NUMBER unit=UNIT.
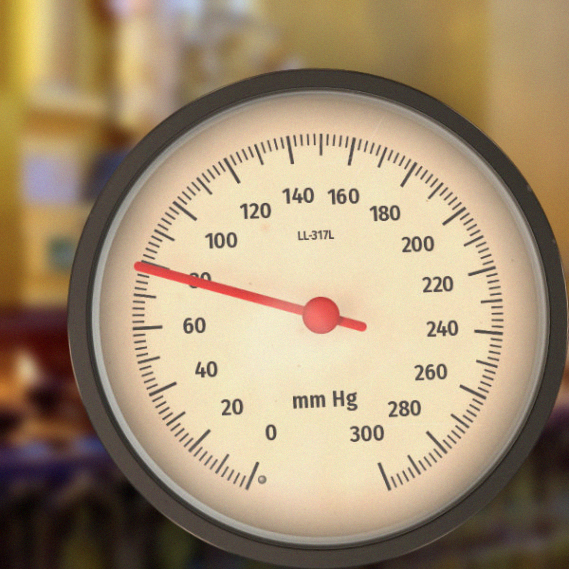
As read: value=78 unit=mmHg
